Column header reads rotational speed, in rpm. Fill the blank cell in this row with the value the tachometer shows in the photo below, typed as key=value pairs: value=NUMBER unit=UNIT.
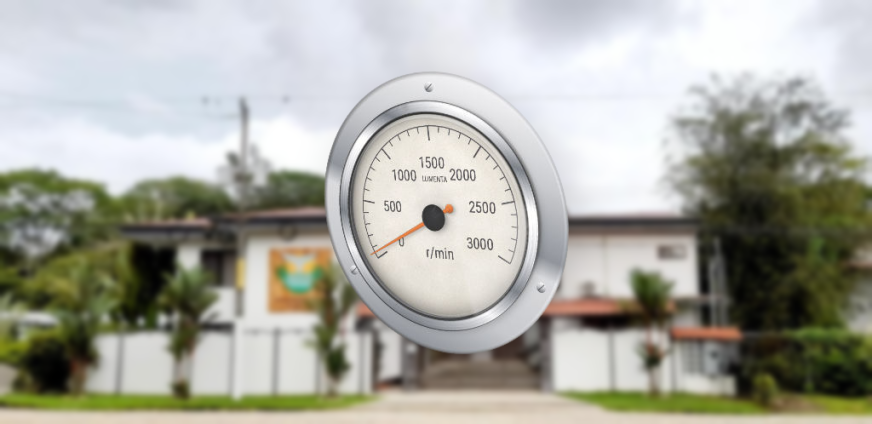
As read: value=50 unit=rpm
